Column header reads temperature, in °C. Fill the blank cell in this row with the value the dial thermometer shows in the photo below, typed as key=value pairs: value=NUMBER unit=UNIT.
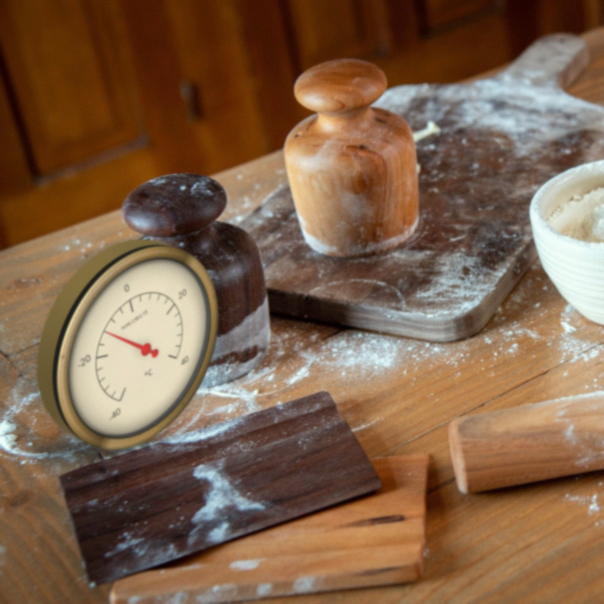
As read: value=-12 unit=°C
